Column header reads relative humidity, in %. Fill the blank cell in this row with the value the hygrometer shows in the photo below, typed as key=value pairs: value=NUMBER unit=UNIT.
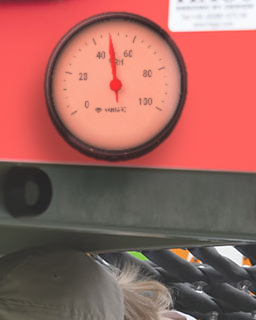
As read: value=48 unit=%
